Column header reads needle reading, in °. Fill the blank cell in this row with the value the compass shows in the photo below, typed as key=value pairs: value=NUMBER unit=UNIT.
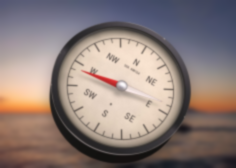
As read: value=260 unit=°
